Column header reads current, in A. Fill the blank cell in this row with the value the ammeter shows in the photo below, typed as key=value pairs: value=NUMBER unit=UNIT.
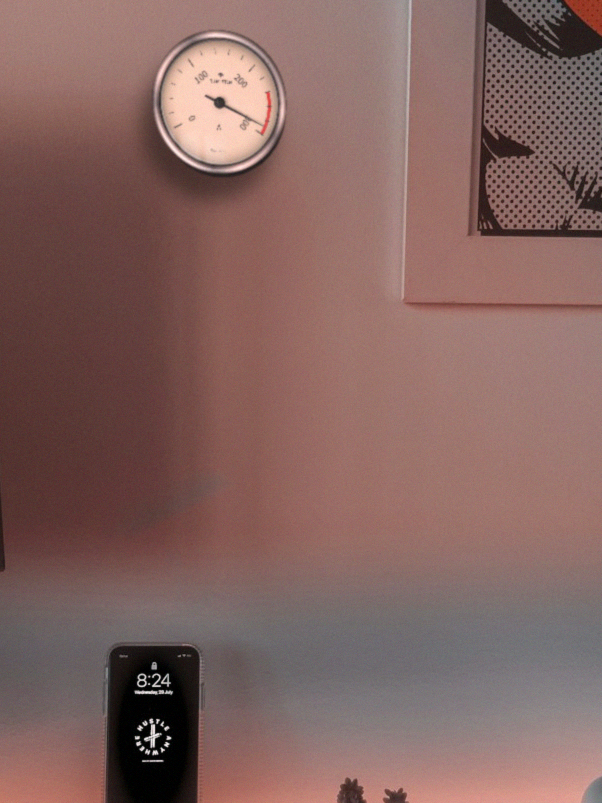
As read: value=290 unit=A
